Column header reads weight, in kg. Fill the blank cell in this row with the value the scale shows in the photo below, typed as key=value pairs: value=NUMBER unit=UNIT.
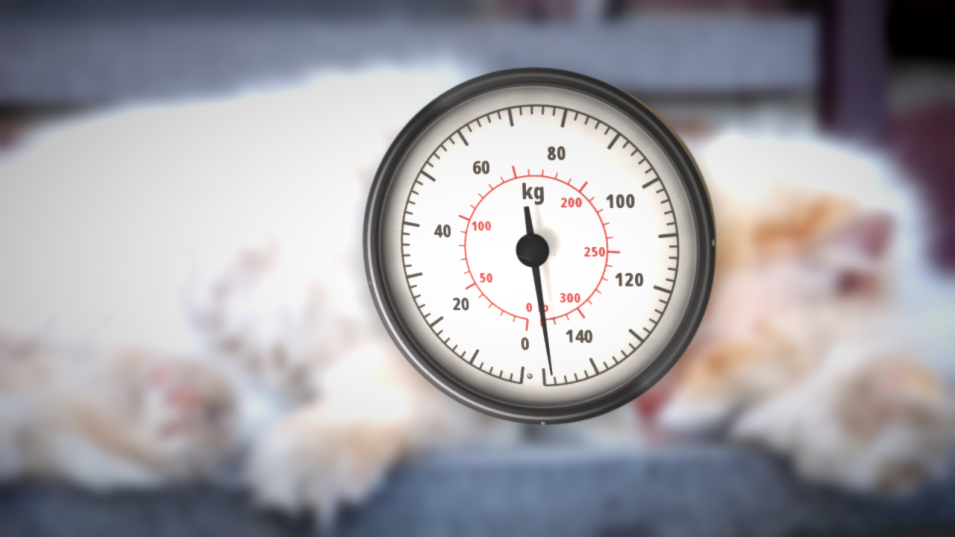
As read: value=148 unit=kg
